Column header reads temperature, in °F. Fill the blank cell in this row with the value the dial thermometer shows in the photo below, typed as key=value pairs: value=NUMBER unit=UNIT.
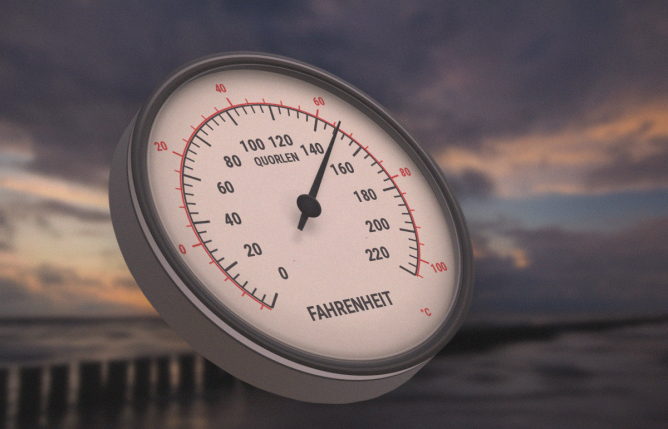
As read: value=148 unit=°F
